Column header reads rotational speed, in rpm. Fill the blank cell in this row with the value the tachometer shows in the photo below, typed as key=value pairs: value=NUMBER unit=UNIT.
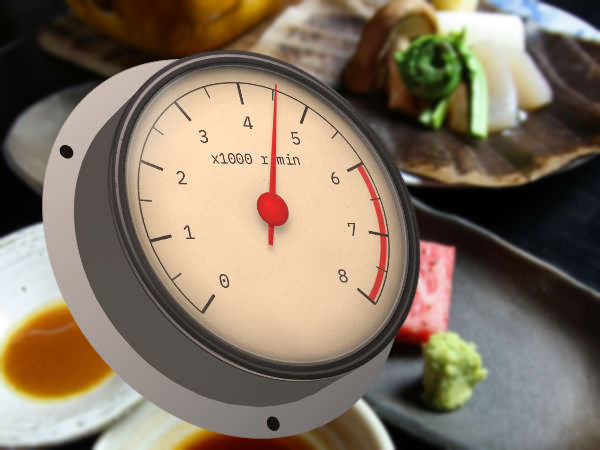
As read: value=4500 unit=rpm
